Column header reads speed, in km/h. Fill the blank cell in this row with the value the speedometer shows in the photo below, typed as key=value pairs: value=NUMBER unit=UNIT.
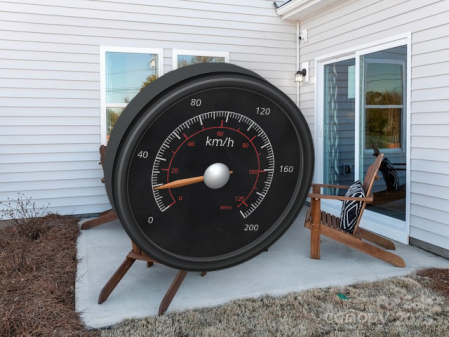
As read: value=20 unit=km/h
